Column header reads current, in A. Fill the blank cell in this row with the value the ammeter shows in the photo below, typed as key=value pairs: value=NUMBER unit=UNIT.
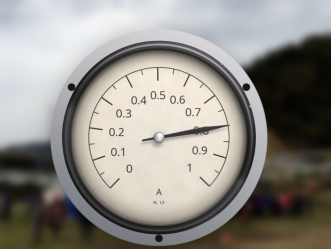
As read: value=0.8 unit=A
